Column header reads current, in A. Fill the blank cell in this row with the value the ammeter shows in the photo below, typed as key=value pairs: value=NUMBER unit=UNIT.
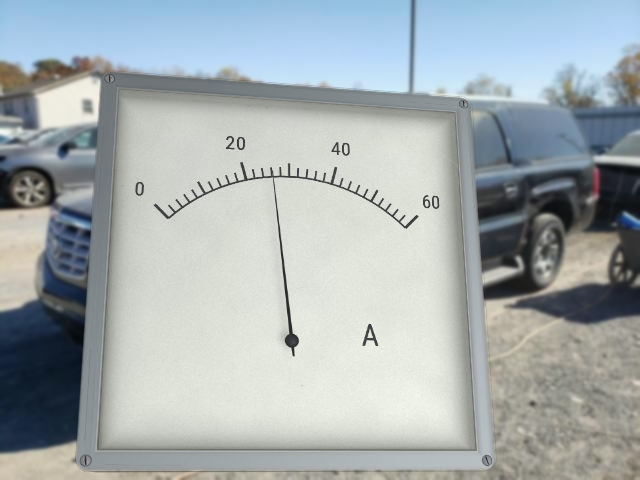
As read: value=26 unit=A
